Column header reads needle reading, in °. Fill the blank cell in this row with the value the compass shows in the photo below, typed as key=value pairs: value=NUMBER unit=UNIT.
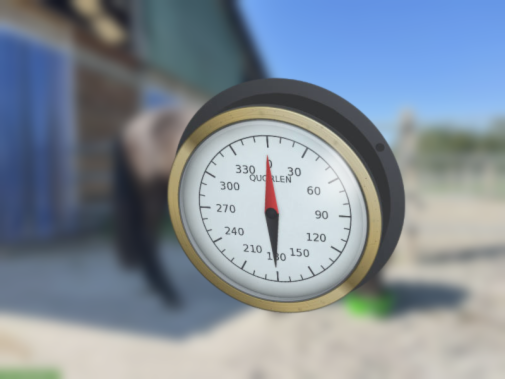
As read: value=0 unit=°
